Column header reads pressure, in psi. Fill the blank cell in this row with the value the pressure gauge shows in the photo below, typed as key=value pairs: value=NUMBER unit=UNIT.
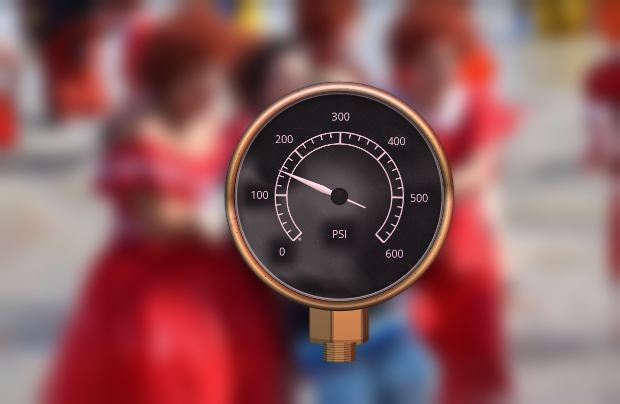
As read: value=150 unit=psi
